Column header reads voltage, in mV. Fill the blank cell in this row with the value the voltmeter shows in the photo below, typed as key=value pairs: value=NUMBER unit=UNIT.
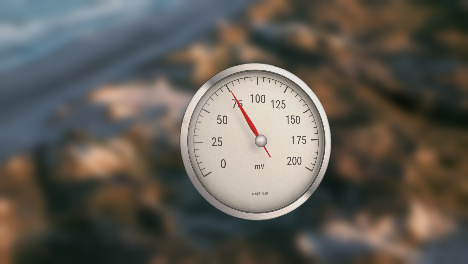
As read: value=75 unit=mV
